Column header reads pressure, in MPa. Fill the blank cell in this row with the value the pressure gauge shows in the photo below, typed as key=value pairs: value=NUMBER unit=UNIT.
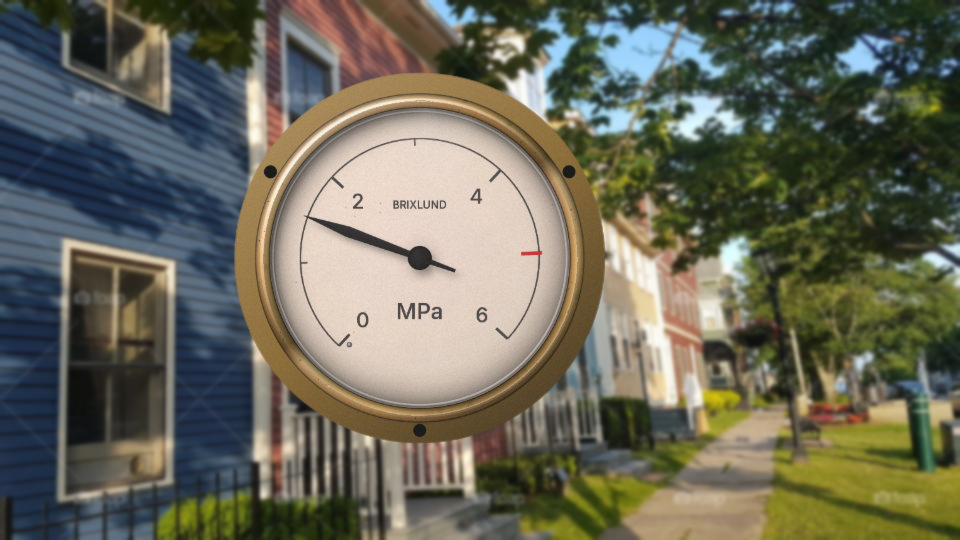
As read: value=1.5 unit=MPa
